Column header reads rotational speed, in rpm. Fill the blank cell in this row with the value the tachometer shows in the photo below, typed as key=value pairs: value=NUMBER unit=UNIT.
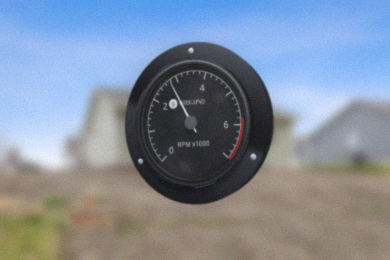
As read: value=2800 unit=rpm
